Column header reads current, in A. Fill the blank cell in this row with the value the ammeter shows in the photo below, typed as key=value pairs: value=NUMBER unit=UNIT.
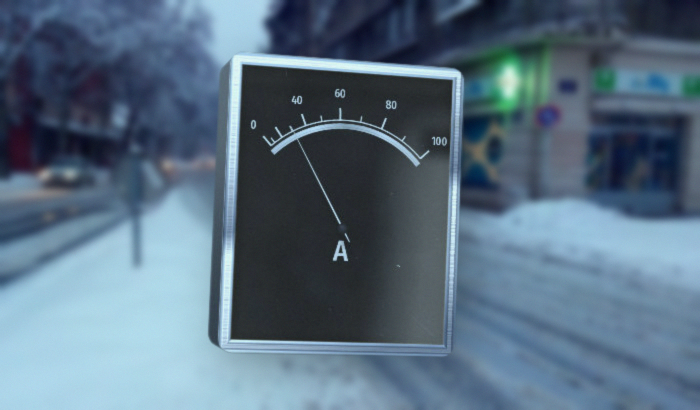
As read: value=30 unit=A
